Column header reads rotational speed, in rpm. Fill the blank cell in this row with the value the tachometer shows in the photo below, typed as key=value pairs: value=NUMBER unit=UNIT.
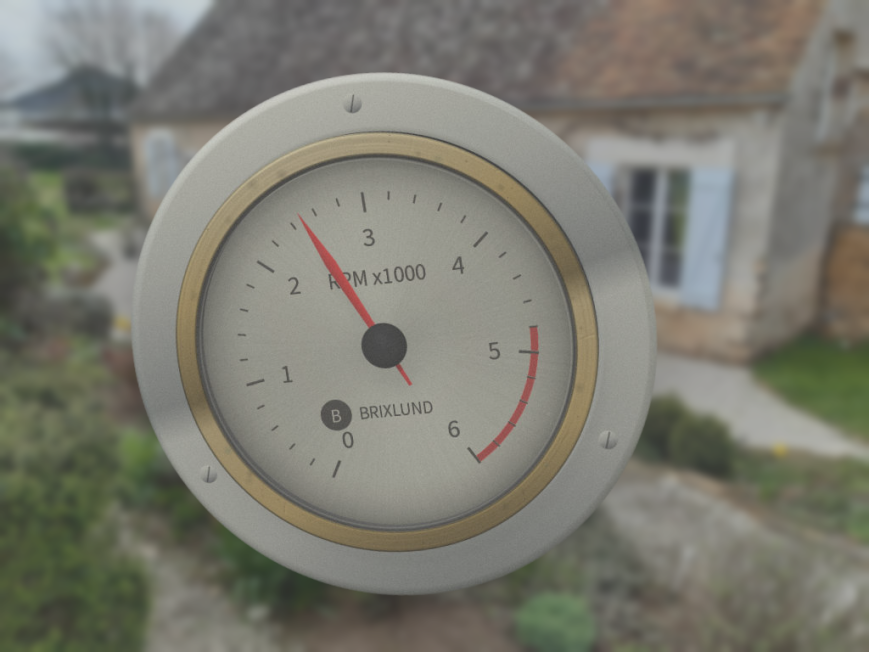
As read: value=2500 unit=rpm
